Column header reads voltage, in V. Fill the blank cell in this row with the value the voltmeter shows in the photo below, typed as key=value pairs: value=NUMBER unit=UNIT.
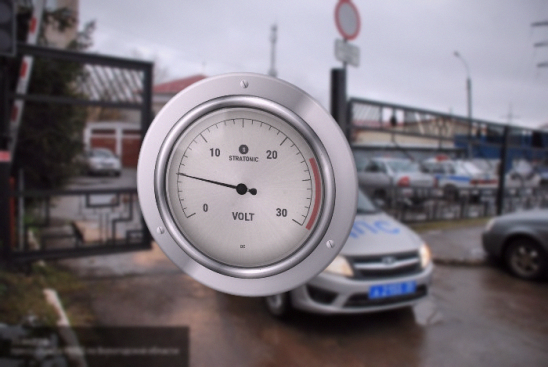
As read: value=5 unit=V
